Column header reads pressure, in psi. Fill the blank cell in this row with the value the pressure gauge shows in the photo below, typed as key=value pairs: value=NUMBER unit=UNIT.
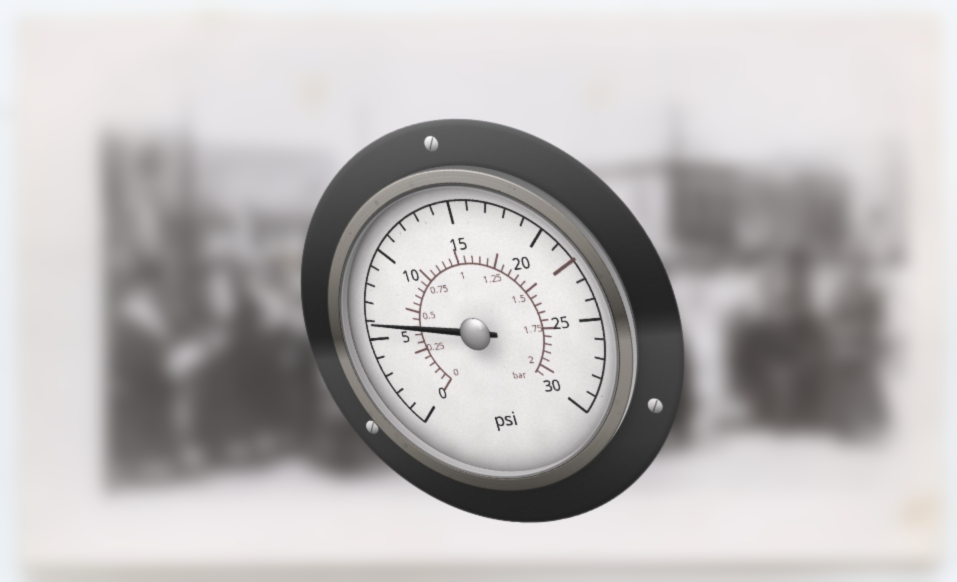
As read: value=6 unit=psi
